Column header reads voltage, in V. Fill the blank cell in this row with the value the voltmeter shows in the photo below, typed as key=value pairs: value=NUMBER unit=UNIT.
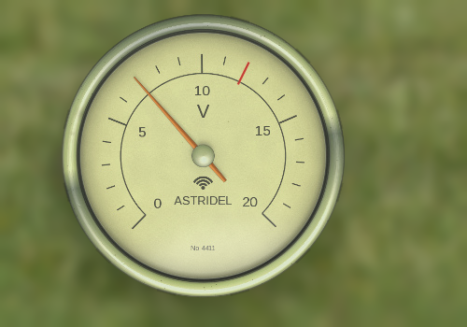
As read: value=7 unit=V
